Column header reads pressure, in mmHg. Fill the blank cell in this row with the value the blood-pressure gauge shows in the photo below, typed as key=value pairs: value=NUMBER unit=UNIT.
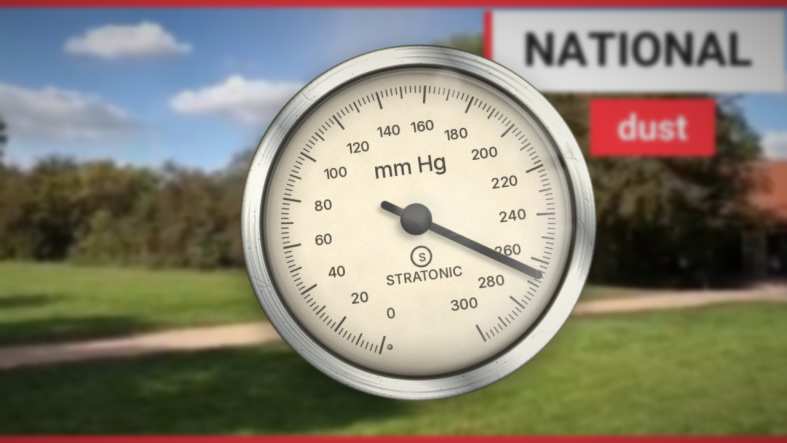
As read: value=266 unit=mmHg
